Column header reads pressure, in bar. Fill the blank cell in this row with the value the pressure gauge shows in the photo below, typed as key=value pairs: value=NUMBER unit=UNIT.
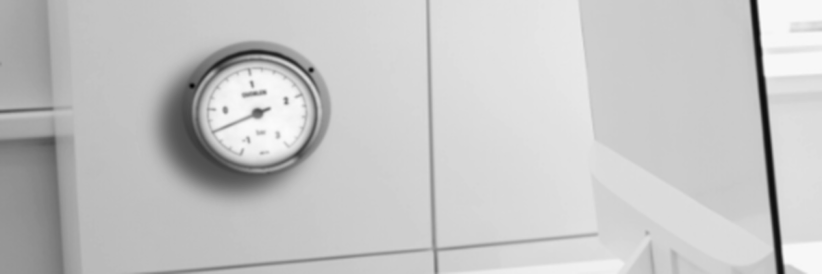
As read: value=-0.4 unit=bar
